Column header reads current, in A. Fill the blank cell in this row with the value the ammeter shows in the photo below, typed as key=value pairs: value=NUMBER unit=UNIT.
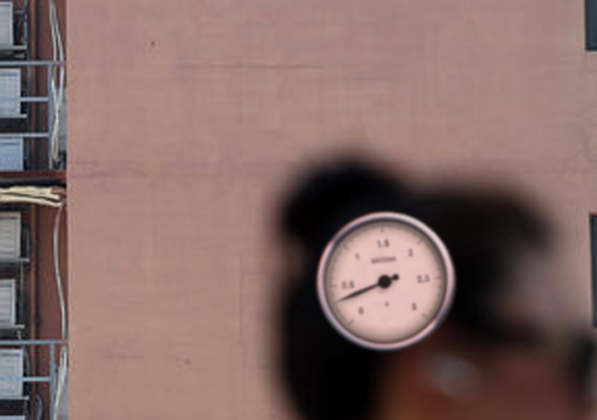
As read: value=0.3 unit=A
